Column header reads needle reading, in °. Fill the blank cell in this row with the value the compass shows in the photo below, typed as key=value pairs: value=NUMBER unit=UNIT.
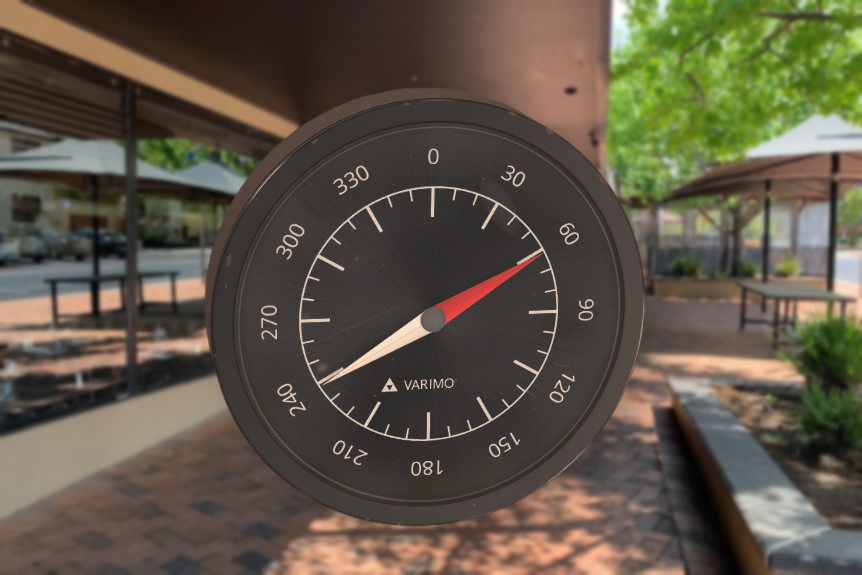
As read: value=60 unit=°
